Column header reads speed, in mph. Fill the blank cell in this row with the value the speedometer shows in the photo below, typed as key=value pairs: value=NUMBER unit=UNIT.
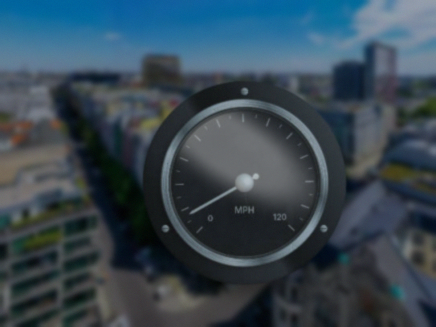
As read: value=7.5 unit=mph
